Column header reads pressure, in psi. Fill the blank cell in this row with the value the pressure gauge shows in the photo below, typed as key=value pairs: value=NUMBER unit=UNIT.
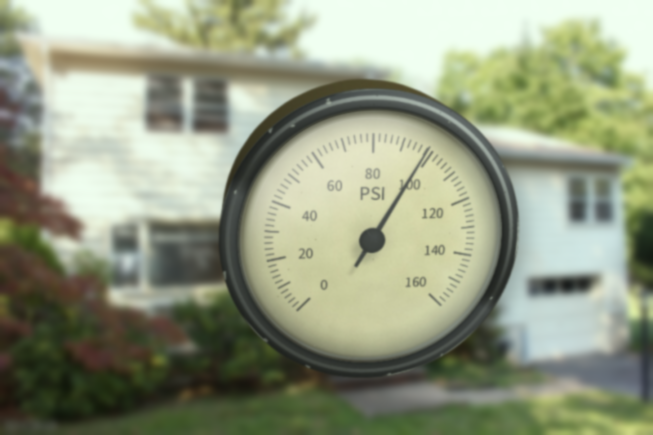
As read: value=98 unit=psi
